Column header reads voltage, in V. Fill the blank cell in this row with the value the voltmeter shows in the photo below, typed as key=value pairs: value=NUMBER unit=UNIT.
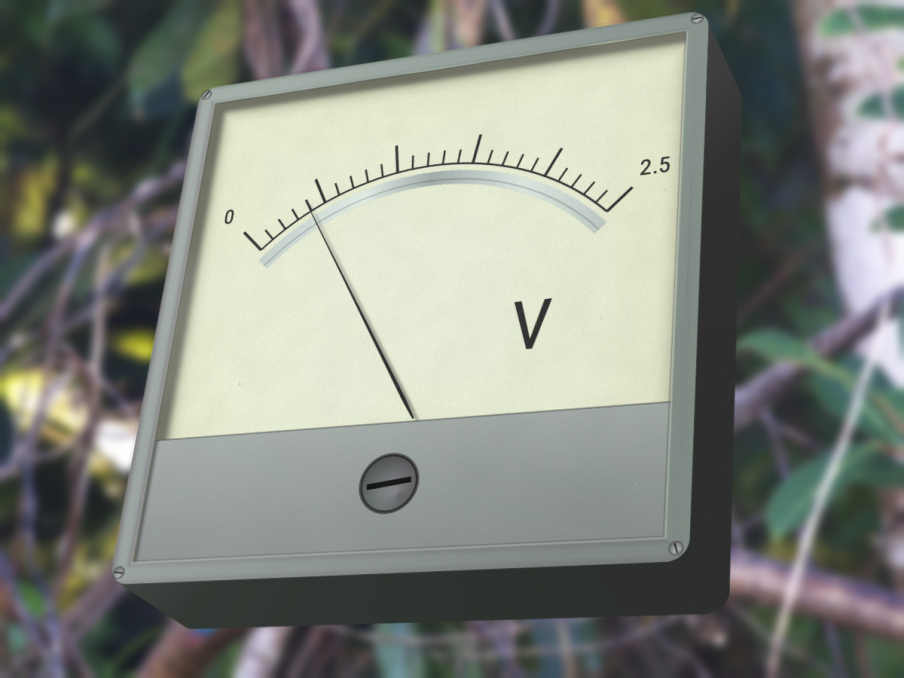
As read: value=0.4 unit=V
